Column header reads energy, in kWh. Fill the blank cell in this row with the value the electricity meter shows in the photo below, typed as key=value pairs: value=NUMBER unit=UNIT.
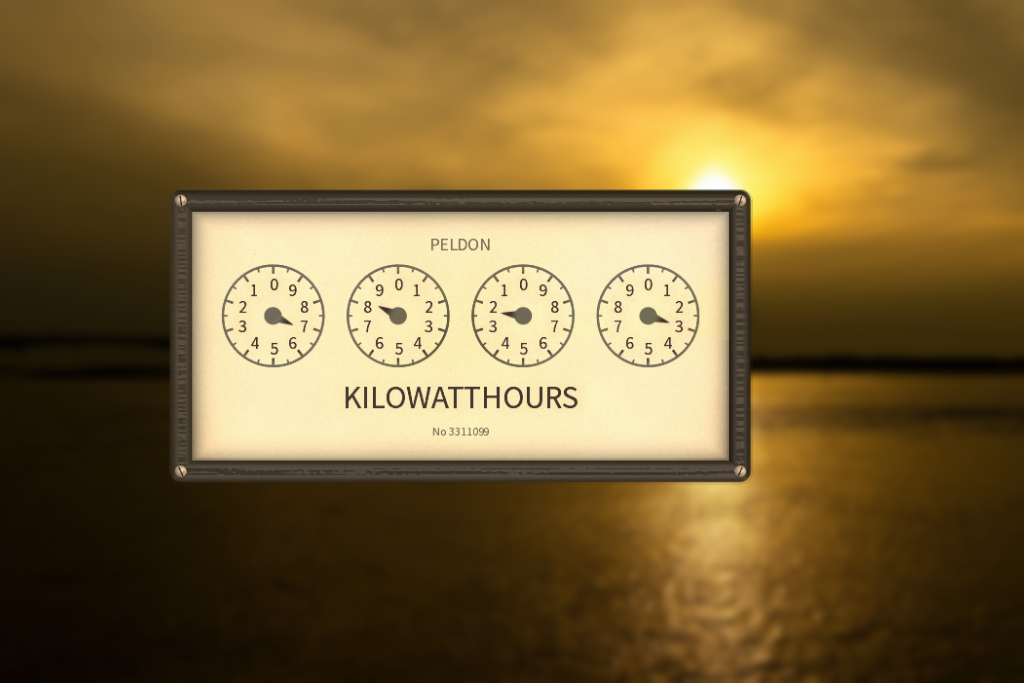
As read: value=6823 unit=kWh
